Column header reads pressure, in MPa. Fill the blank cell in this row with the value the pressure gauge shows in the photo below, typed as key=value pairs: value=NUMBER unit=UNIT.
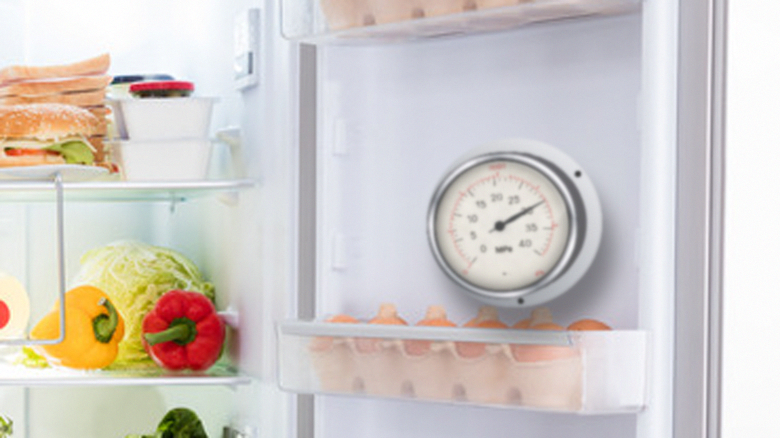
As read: value=30 unit=MPa
